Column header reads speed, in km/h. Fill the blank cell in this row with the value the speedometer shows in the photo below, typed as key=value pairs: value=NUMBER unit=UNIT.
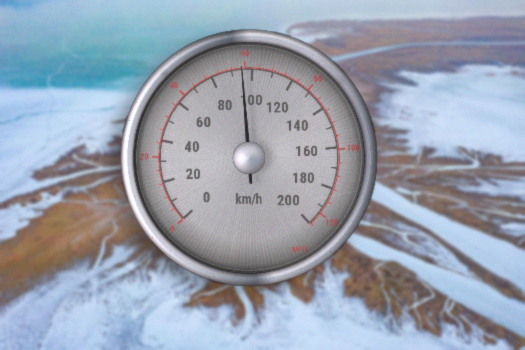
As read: value=95 unit=km/h
